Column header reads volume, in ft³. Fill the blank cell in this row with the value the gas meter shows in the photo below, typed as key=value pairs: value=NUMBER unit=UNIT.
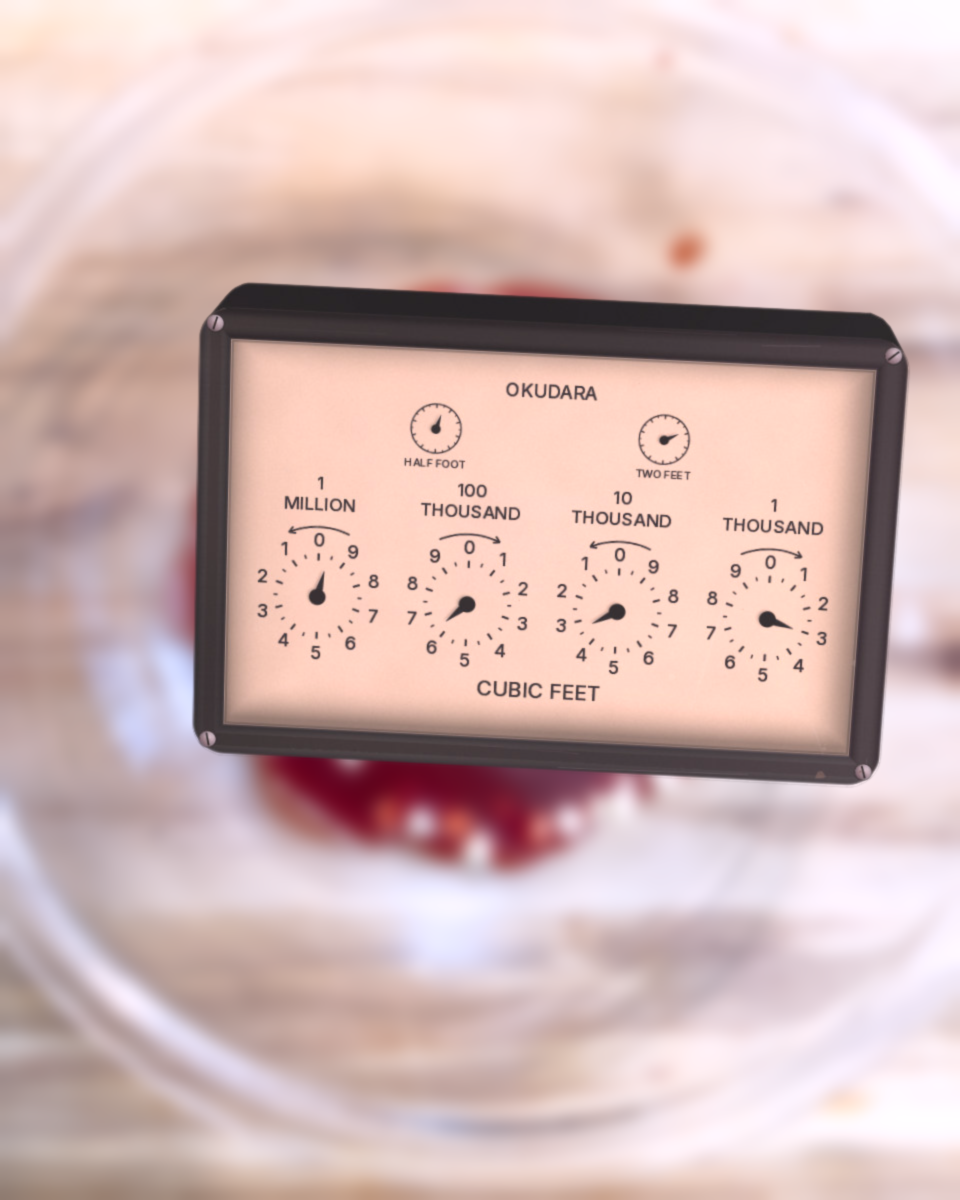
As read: value=963300 unit=ft³
